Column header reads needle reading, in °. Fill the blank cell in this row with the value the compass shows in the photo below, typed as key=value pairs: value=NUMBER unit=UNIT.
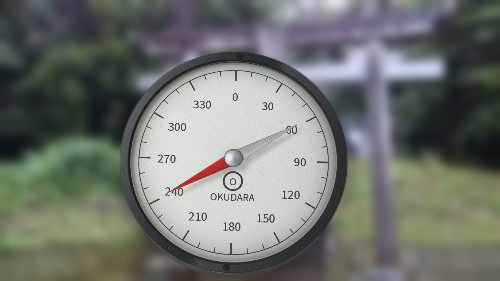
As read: value=240 unit=°
